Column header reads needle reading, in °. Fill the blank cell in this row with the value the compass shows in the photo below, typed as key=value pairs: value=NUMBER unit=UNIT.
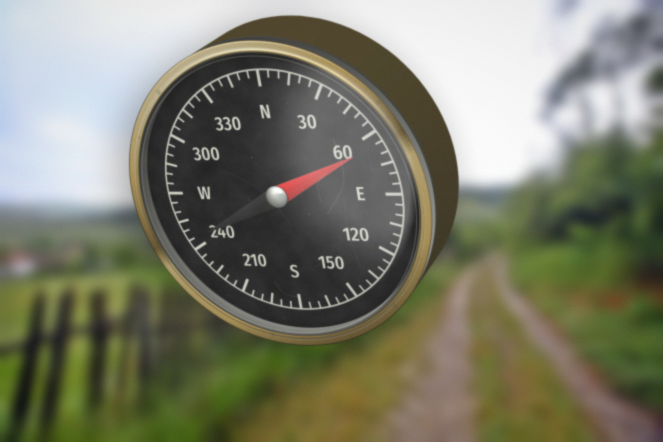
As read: value=65 unit=°
